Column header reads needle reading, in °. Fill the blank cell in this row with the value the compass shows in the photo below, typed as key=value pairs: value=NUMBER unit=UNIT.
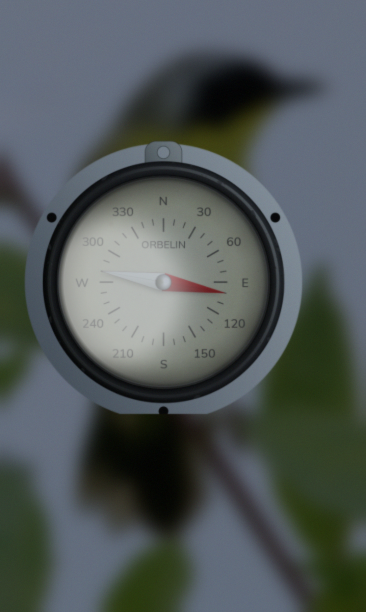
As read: value=100 unit=°
